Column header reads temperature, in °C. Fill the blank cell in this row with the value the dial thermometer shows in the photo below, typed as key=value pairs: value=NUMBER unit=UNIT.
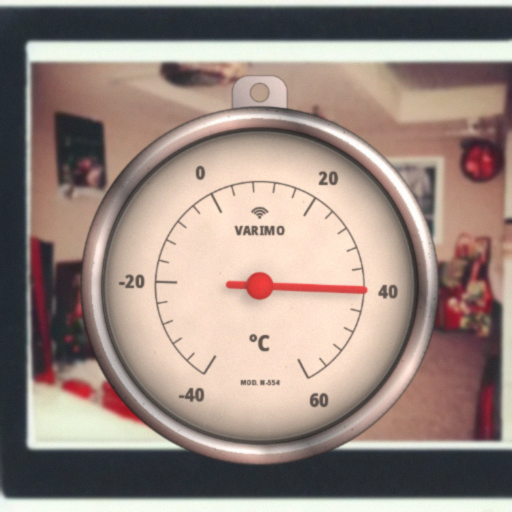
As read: value=40 unit=°C
